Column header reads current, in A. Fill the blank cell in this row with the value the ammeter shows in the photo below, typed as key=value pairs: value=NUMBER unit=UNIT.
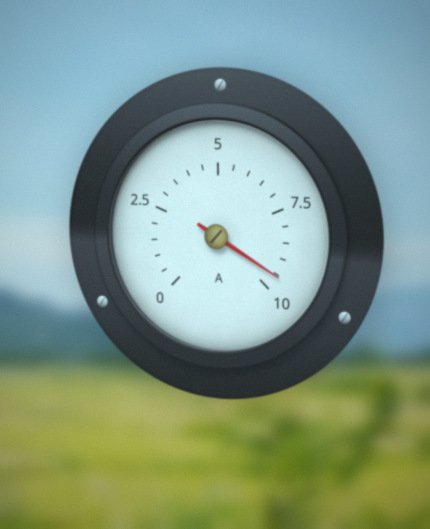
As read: value=9.5 unit=A
